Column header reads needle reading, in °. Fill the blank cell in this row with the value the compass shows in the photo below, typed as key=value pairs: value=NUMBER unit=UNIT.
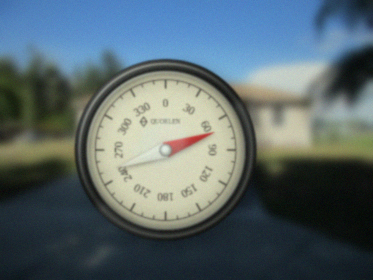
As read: value=70 unit=°
